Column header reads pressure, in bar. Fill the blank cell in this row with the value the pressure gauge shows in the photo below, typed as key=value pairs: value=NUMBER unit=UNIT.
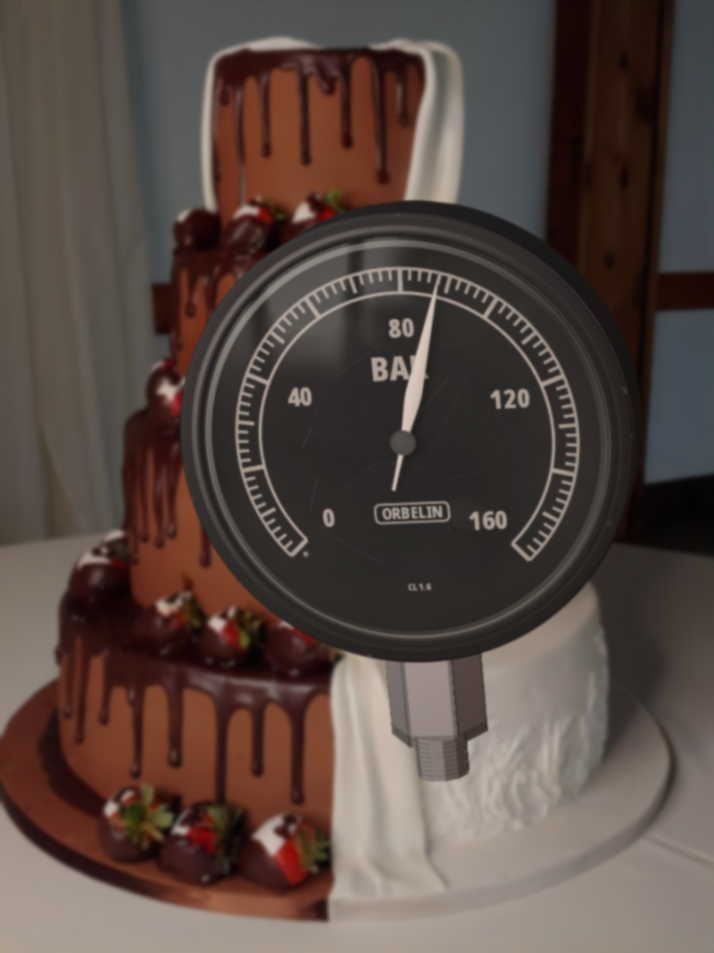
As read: value=88 unit=bar
